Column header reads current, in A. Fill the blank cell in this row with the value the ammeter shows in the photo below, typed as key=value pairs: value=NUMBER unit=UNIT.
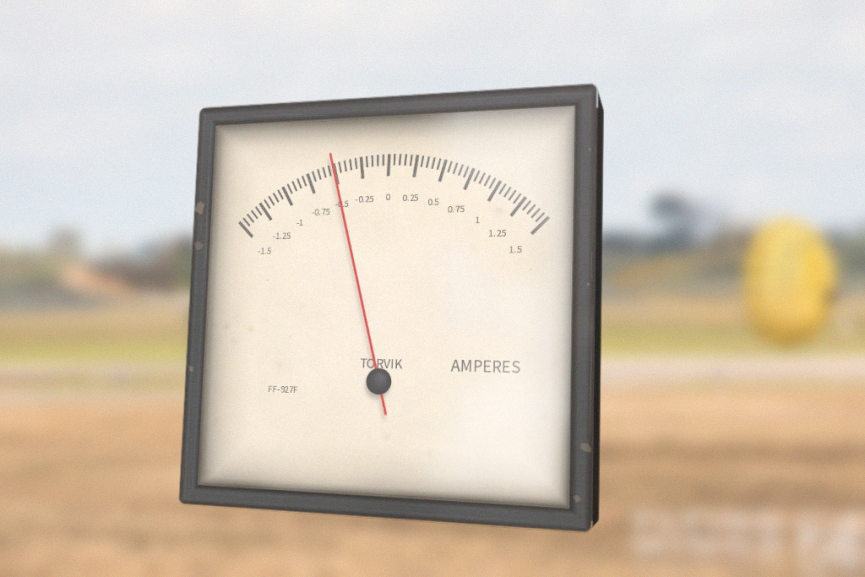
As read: value=-0.5 unit=A
